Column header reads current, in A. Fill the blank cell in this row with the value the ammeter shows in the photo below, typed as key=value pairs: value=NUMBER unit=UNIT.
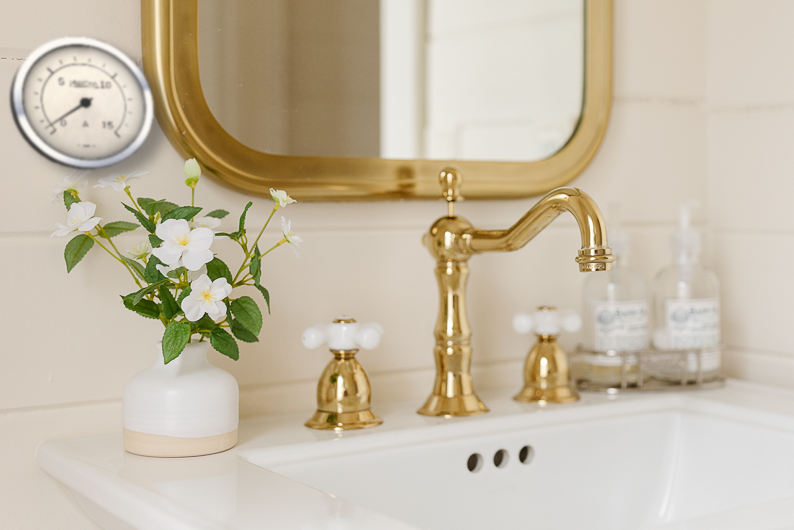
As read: value=0.5 unit=A
